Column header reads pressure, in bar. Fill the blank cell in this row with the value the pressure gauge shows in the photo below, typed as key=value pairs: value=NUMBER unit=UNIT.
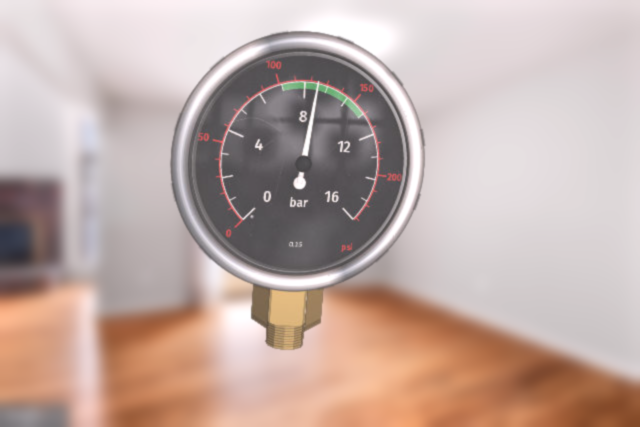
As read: value=8.5 unit=bar
